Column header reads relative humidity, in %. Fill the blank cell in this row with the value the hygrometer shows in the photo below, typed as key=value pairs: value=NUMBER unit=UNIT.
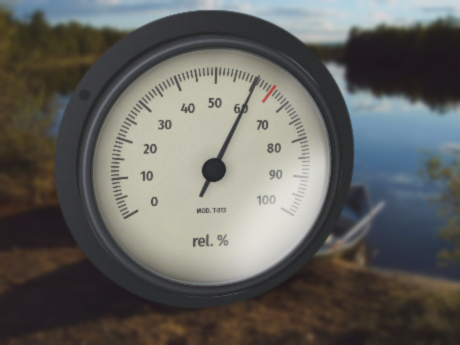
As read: value=60 unit=%
